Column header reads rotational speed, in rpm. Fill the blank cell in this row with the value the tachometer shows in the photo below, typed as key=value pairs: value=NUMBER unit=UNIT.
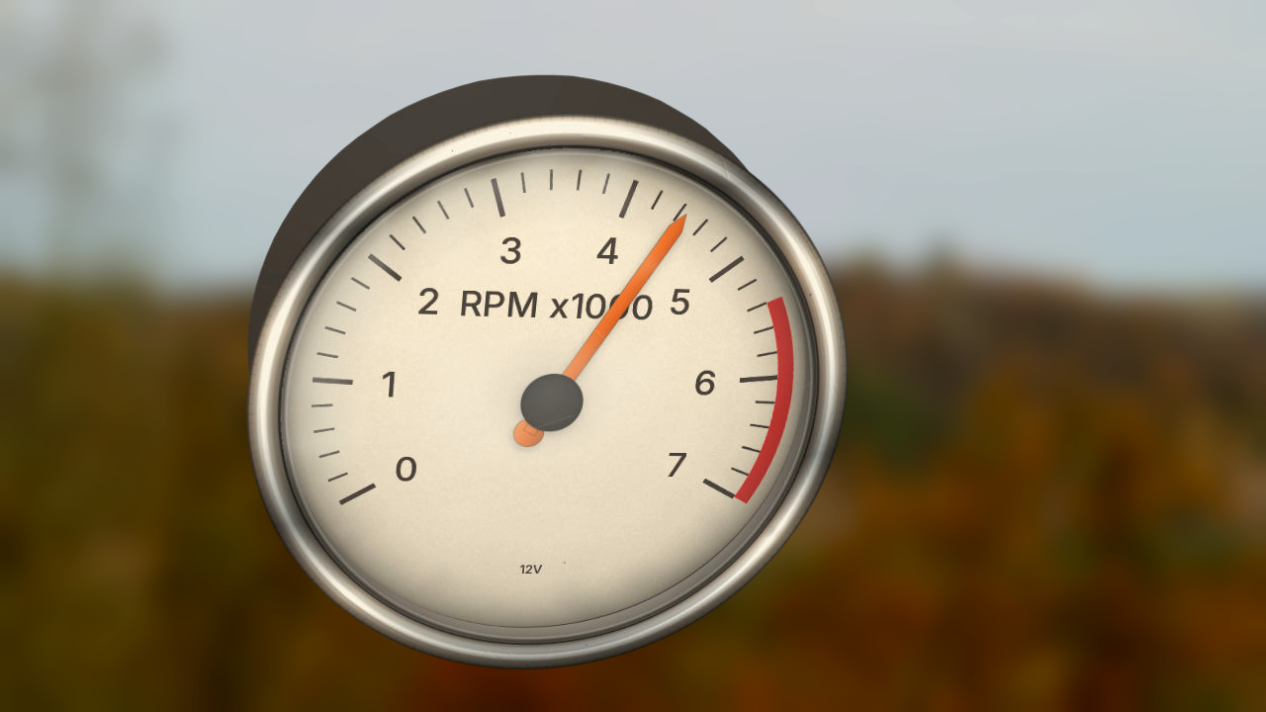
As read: value=4400 unit=rpm
